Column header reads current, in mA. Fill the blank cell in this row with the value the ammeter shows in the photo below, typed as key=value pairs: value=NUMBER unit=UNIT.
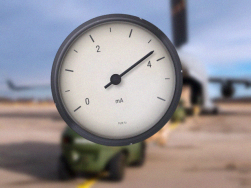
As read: value=3.75 unit=mA
